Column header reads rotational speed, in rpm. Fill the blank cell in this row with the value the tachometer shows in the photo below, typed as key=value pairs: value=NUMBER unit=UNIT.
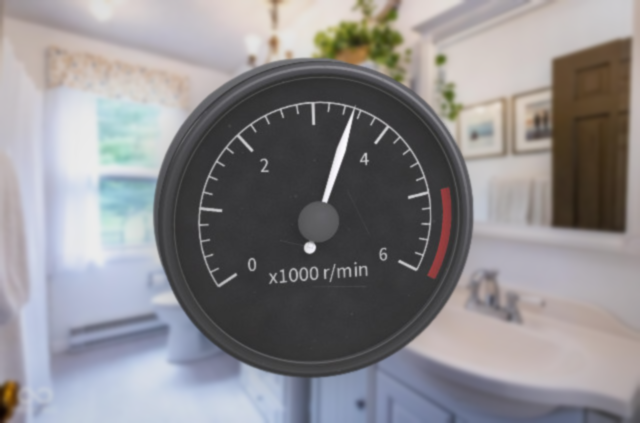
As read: value=3500 unit=rpm
